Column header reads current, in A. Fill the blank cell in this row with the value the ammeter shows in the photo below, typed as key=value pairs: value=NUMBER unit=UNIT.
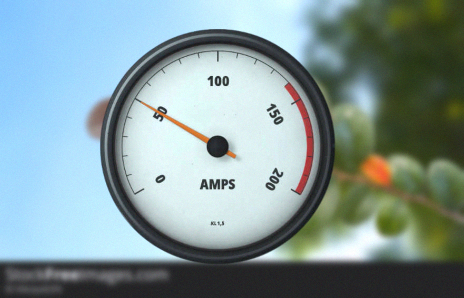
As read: value=50 unit=A
